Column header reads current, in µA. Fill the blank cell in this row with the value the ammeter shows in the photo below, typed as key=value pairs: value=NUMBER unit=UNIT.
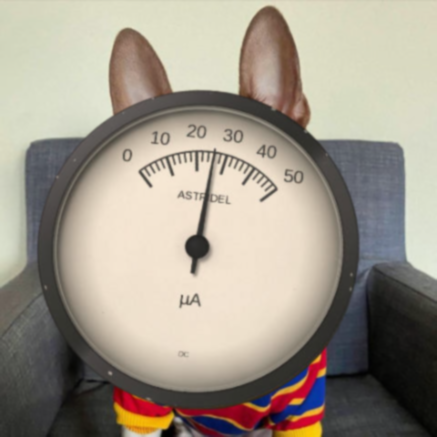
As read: value=26 unit=µA
